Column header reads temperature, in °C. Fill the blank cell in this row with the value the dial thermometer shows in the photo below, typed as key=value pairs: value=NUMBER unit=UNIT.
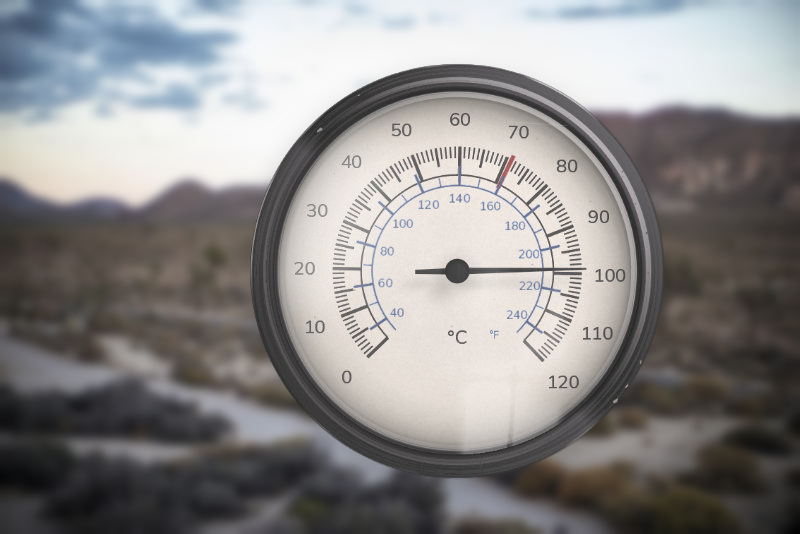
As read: value=99 unit=°C
